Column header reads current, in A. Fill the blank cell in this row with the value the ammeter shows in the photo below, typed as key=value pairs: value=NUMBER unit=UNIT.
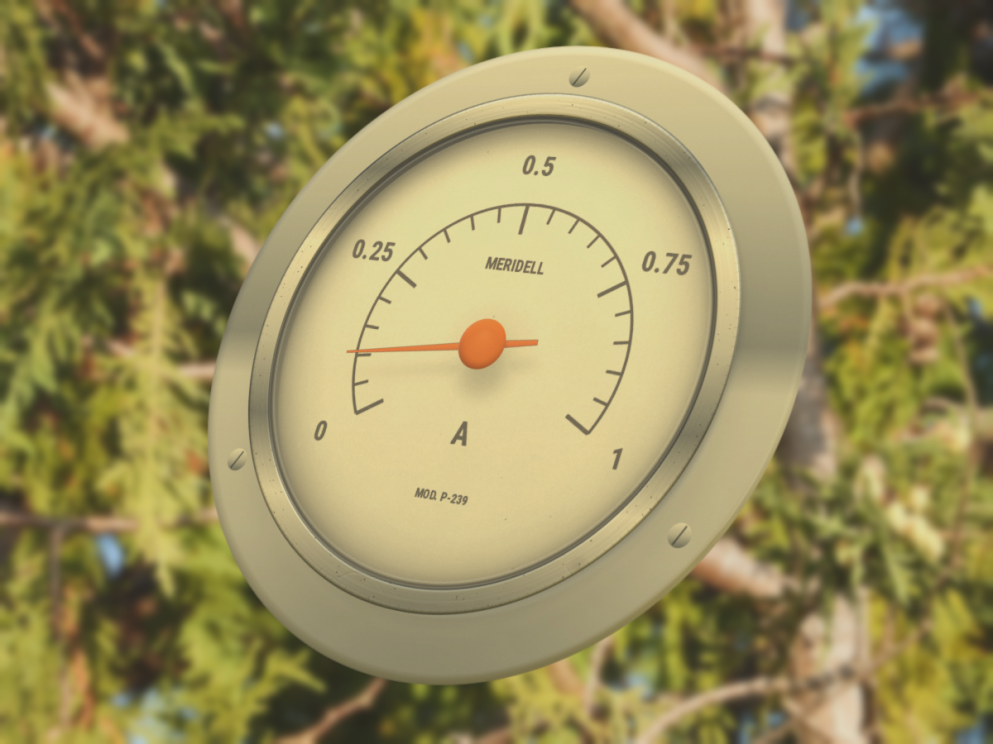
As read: value=0.1 unit=A
